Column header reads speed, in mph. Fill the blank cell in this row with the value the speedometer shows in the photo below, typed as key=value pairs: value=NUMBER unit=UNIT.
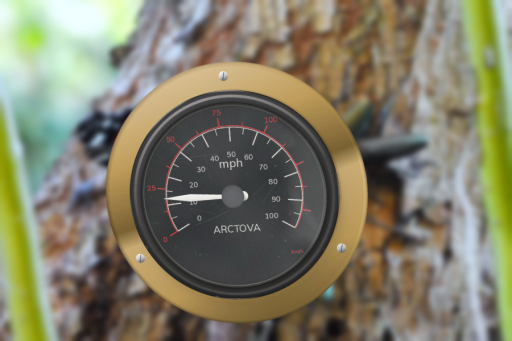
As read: value=12.5 unit=mph
